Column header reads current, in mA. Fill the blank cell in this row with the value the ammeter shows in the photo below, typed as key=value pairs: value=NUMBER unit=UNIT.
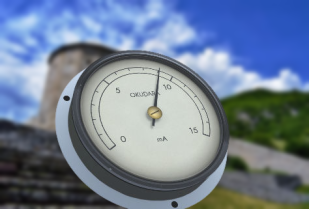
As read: value=9 unit=mA
